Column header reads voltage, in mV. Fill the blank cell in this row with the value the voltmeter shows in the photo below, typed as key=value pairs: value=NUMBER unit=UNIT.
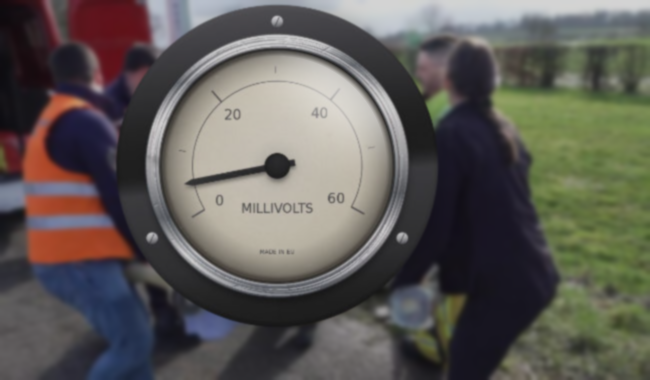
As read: value=5 unit=mV
